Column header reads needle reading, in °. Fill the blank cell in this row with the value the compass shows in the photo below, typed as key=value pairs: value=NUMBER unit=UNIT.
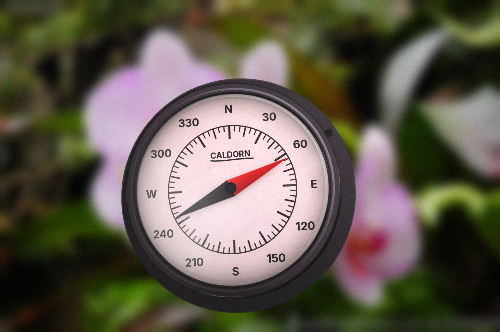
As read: value=65 unit=°
